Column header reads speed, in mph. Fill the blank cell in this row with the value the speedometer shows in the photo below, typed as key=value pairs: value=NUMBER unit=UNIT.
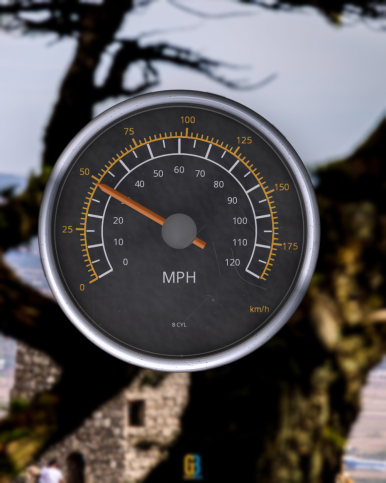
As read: value=30 unit=mph
